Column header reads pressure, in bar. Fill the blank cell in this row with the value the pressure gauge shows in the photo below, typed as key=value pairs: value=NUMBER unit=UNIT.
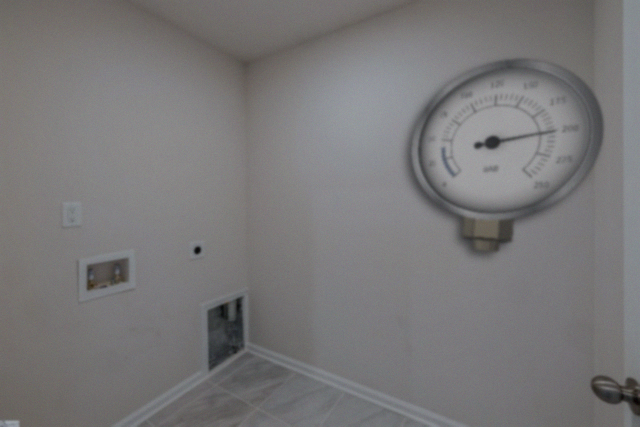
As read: value=200 unit=bar
